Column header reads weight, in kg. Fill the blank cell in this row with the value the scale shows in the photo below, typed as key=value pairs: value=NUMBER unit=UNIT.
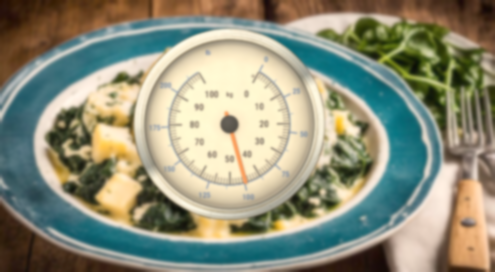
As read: value=45 unit=kg
